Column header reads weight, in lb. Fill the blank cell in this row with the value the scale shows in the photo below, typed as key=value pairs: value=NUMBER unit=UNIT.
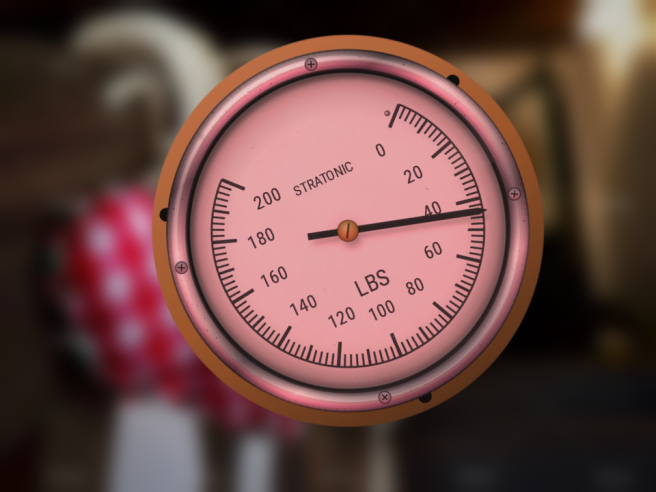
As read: value=44 unit=lb
